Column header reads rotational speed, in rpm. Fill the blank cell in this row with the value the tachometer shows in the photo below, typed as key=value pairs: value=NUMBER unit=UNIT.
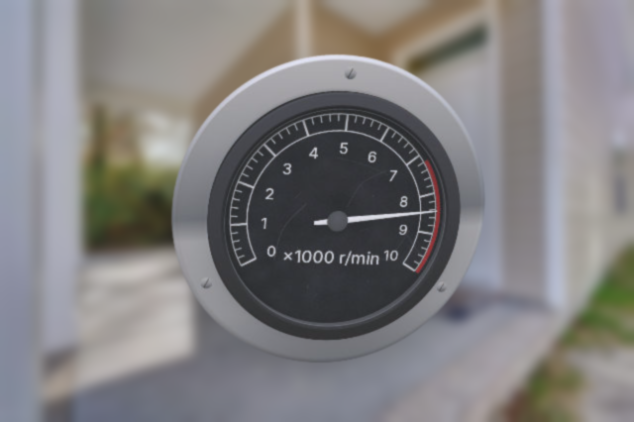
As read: value=8400 unit=rpm
